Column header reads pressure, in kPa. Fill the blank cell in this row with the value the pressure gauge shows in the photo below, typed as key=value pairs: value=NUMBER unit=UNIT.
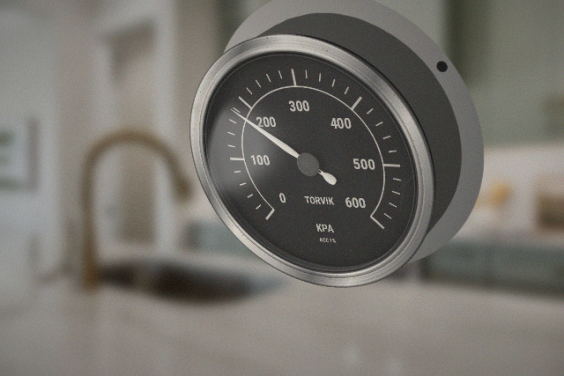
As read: value=180 unit=kPa
